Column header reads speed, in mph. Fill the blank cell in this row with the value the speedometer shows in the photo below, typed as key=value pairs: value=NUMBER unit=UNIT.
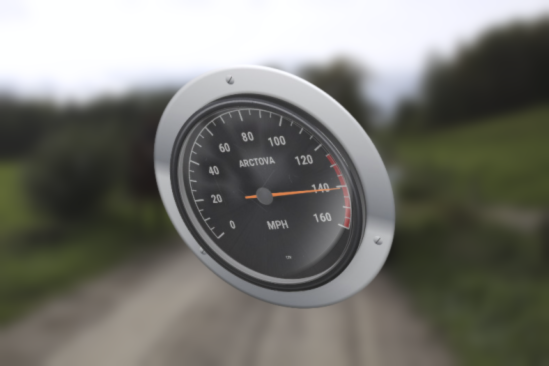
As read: value=140 unit=mph
